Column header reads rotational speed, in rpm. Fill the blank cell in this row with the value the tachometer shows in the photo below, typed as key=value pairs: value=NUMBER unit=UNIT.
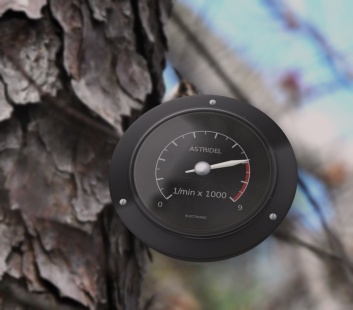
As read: value=7000 unit=rpm
